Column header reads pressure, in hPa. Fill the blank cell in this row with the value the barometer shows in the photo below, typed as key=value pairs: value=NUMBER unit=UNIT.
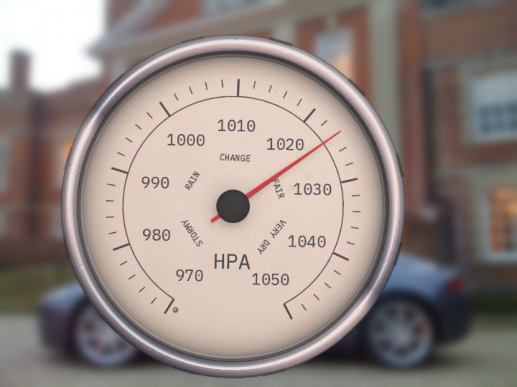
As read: value=1024 unit=hPa
